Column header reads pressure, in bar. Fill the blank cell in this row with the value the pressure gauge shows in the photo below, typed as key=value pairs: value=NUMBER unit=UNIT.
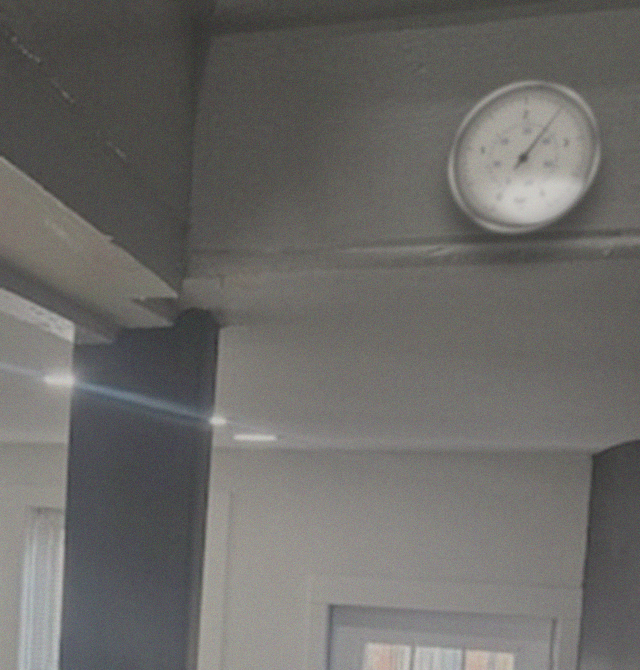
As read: value=2.5 unit=bar
